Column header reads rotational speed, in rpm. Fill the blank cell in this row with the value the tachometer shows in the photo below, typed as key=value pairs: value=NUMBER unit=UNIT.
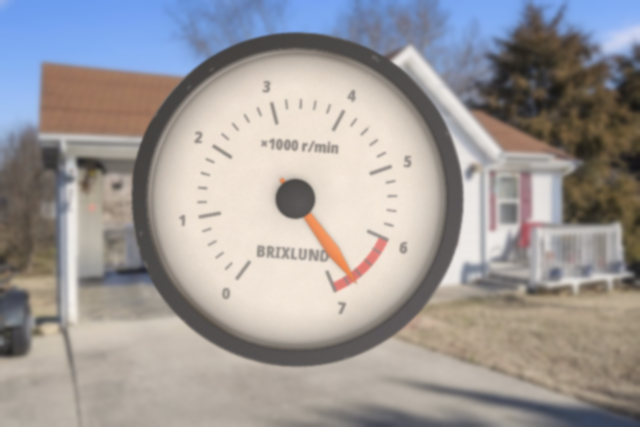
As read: value=6700 unit=rpm
